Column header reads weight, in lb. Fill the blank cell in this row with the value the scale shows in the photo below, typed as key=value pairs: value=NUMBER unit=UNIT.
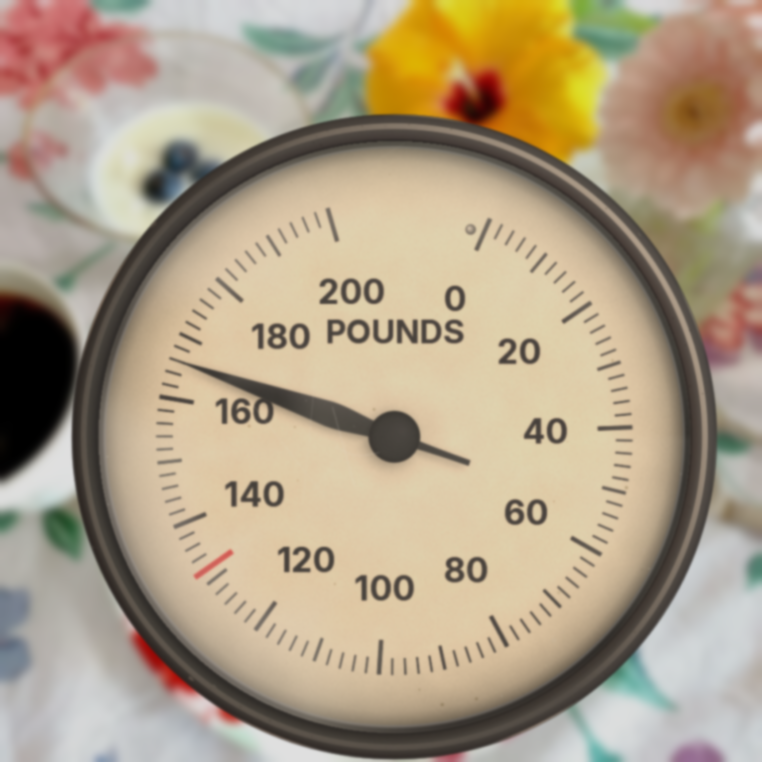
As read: value=166 unit=lb
